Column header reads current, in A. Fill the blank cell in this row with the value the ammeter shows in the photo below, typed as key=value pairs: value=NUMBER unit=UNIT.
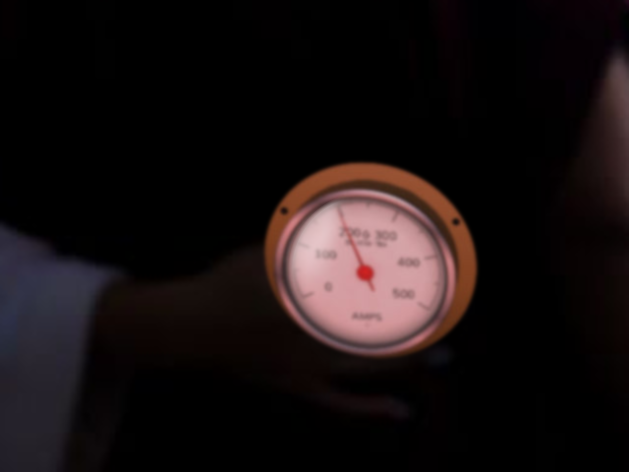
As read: value=200 unit=A
